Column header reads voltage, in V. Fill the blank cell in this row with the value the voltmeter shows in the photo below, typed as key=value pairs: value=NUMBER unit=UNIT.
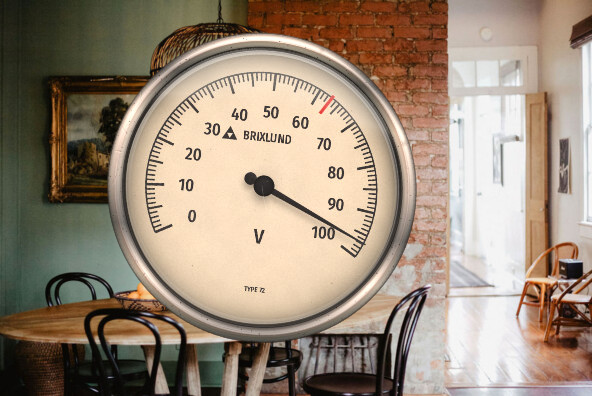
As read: value=97 unit=V
